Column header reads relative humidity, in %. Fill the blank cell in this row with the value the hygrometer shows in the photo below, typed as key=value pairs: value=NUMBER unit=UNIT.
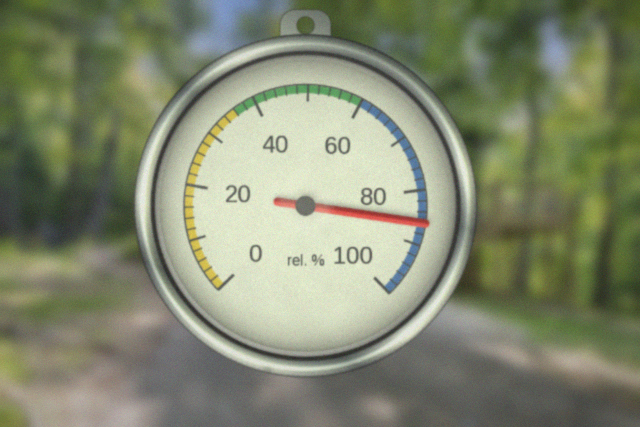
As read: value=86 unit=%
